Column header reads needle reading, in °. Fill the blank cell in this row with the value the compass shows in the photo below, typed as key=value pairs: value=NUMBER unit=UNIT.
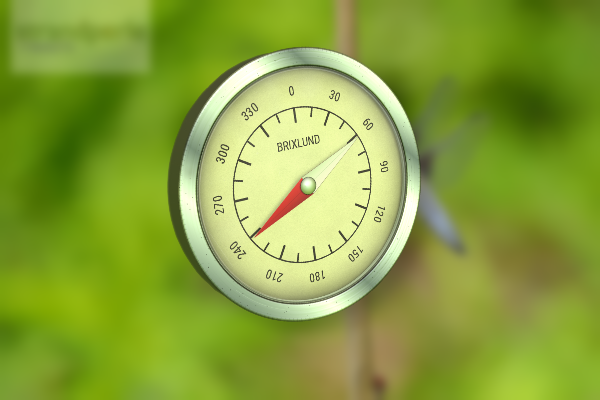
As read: value=240 unit=°
